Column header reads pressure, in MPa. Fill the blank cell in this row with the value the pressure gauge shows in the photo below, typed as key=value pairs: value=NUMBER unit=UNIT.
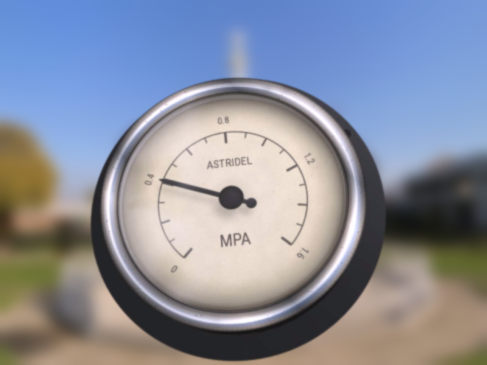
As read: value=0.4 unit=MPa
